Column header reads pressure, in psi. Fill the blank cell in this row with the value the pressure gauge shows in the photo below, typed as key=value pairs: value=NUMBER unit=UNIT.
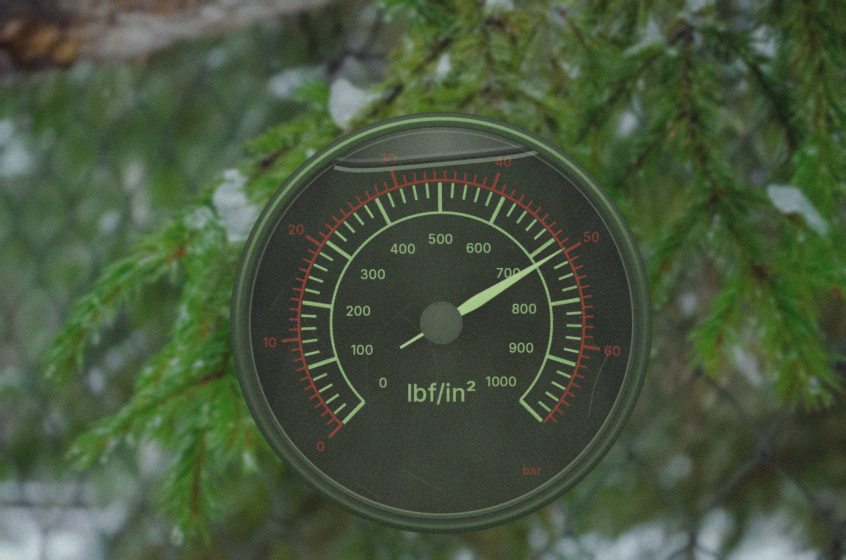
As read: value=720 unit=psi
